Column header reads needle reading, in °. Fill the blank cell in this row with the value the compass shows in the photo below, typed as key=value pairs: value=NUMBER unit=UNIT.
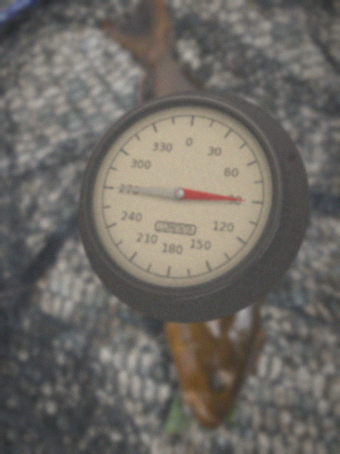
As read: value=90 unit=°
